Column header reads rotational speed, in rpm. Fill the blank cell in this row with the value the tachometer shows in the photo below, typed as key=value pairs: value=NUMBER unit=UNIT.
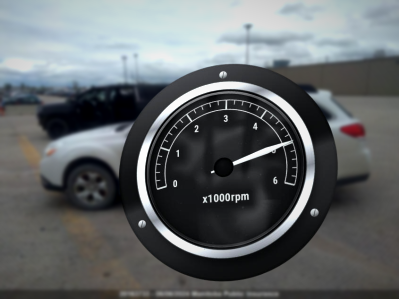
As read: value=5000 unit=rpm
